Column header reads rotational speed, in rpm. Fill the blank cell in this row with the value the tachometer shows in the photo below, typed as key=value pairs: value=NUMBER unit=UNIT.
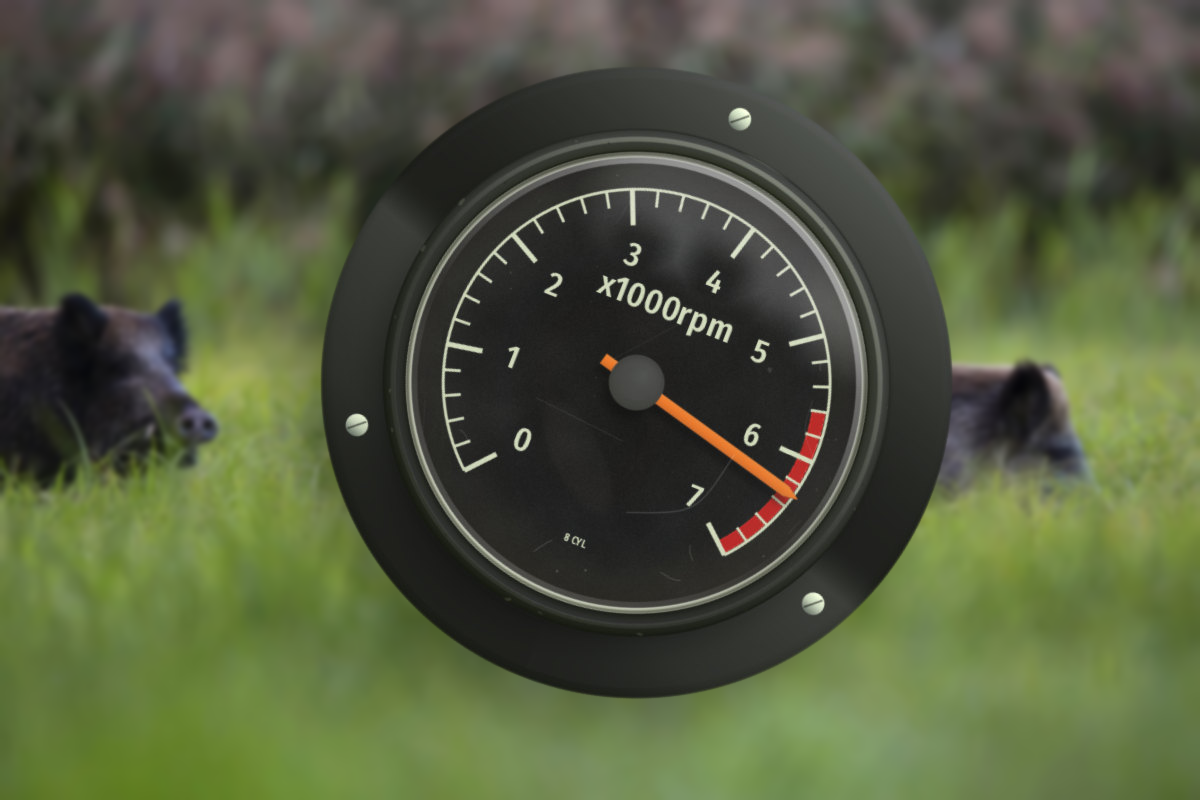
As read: value=6300 unit=rpm
